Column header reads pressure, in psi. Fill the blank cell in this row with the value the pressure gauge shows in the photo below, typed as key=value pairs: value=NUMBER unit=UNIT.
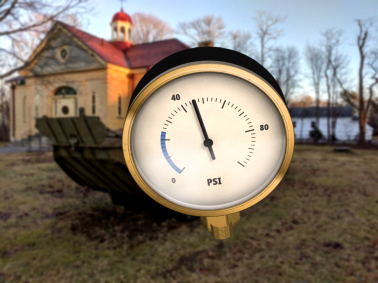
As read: value=46 unit=psi
